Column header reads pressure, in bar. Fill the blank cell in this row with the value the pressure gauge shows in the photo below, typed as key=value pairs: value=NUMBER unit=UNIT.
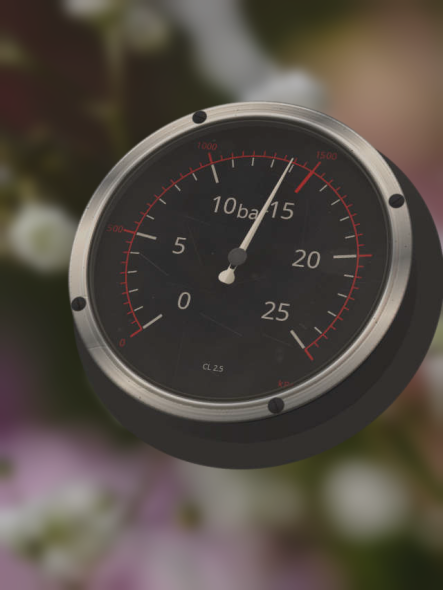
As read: value=14 unit=bar
